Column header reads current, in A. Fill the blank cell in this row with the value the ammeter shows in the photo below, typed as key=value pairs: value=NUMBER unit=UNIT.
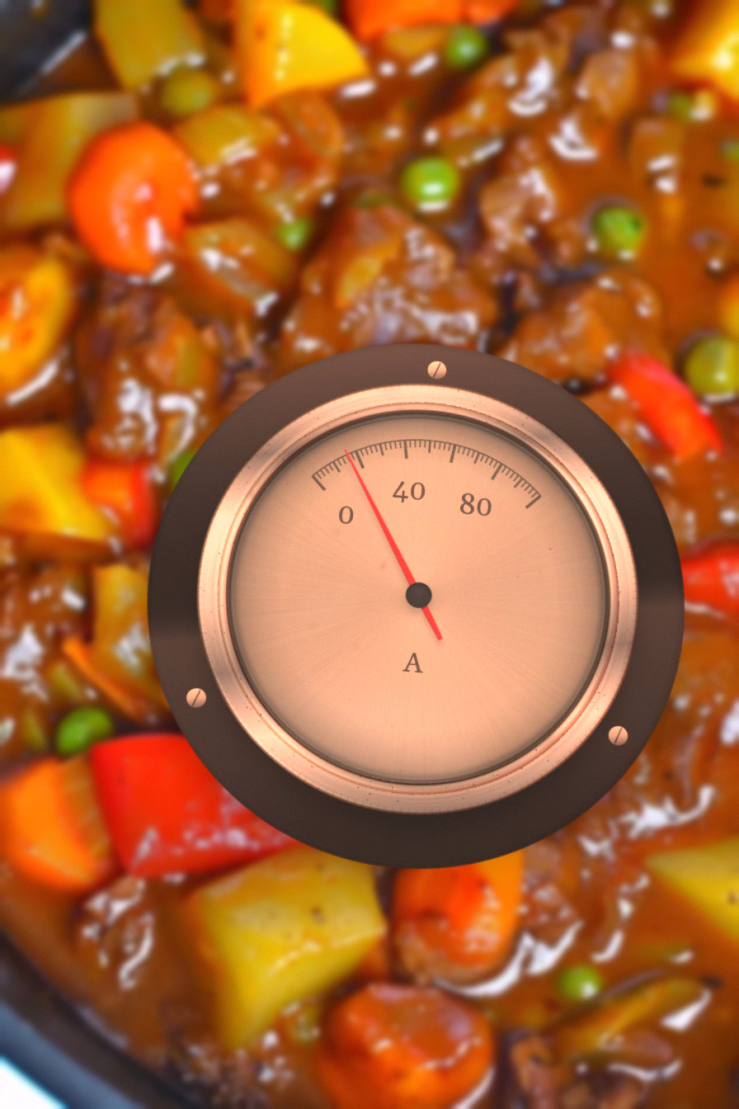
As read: value=16 unit=A
